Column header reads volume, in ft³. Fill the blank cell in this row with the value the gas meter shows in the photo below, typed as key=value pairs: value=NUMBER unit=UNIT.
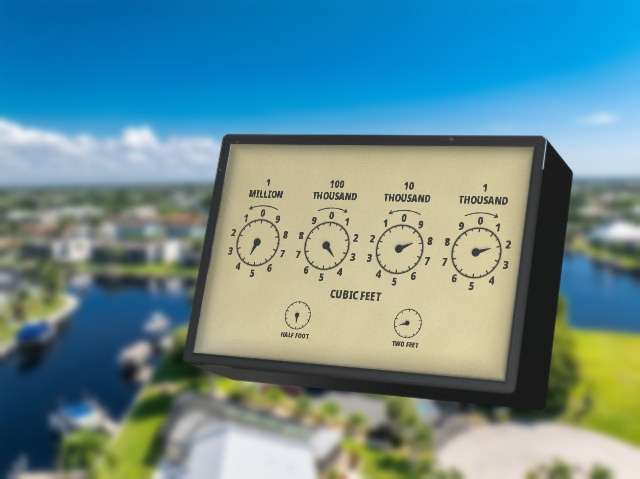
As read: value=438200 unit=ft³
